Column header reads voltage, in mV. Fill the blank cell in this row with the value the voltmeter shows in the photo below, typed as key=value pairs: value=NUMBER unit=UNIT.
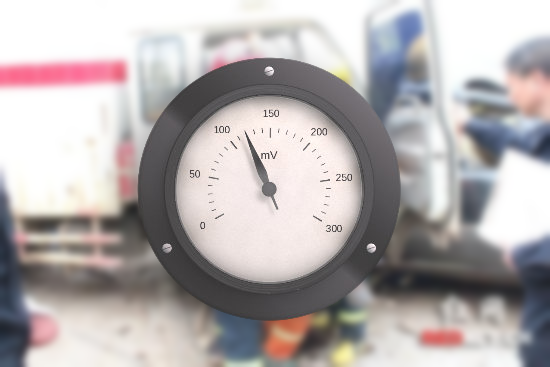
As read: value=120 unit=mV
